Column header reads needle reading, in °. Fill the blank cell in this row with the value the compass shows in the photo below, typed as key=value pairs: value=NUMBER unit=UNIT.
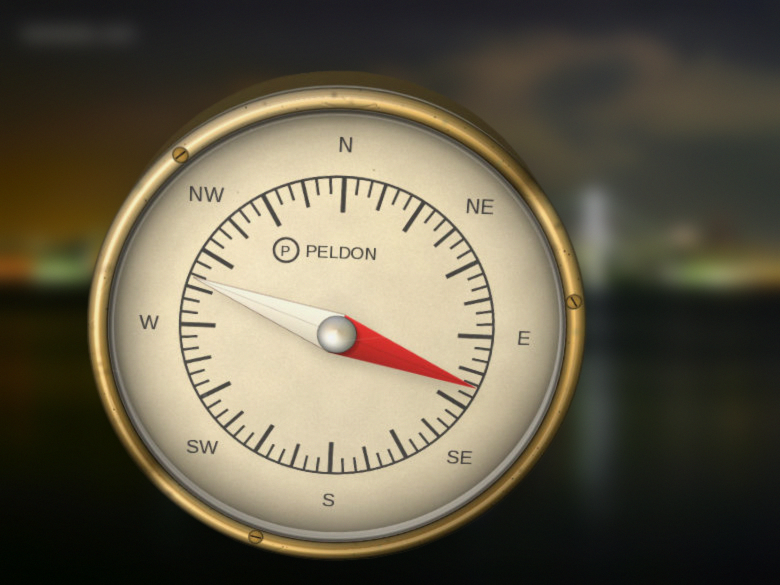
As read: value=110 unit=°
